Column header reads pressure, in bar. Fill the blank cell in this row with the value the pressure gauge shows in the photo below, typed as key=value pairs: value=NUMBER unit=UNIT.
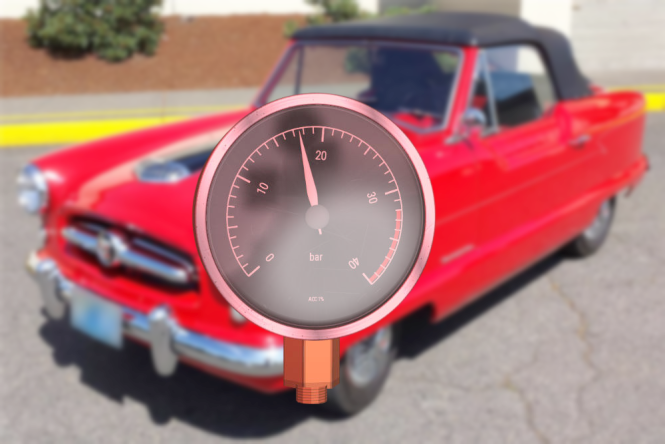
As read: value=17.5 unit=bar
